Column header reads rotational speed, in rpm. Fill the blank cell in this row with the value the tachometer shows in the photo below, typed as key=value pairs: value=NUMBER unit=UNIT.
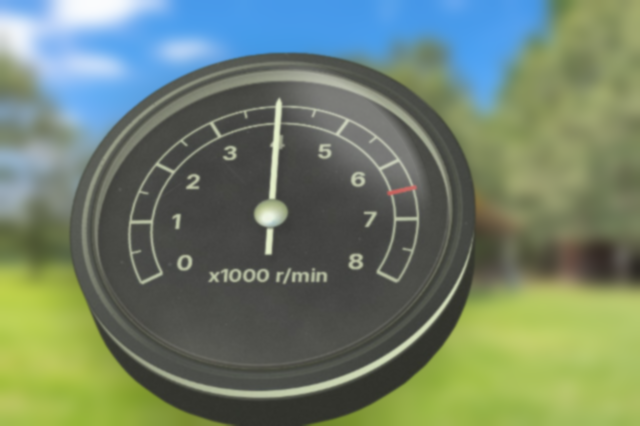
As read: value=4000 unit=rpm
